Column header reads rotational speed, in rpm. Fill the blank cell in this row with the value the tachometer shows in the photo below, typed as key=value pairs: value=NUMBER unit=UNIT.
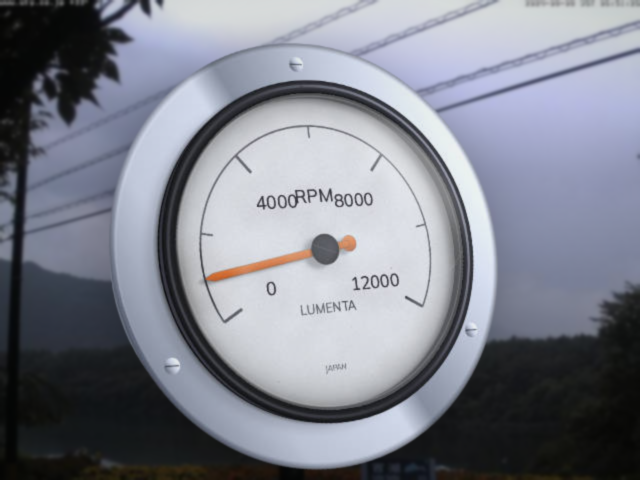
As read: value=1000 unit=rpm
